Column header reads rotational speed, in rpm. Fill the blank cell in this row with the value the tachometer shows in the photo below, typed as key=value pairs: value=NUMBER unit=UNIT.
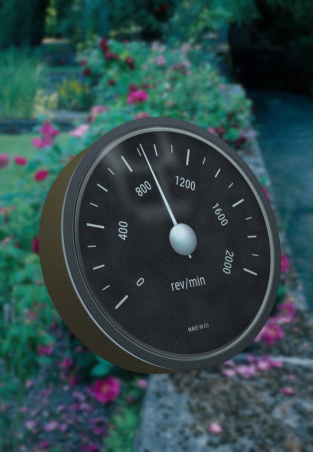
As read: value=900 unit=rpm
